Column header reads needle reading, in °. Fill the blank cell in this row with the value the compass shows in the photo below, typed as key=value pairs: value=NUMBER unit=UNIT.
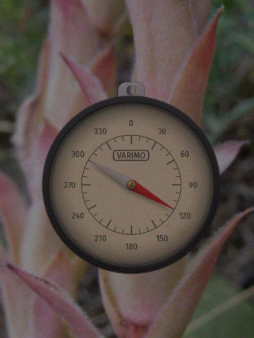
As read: value=120 unit=°
